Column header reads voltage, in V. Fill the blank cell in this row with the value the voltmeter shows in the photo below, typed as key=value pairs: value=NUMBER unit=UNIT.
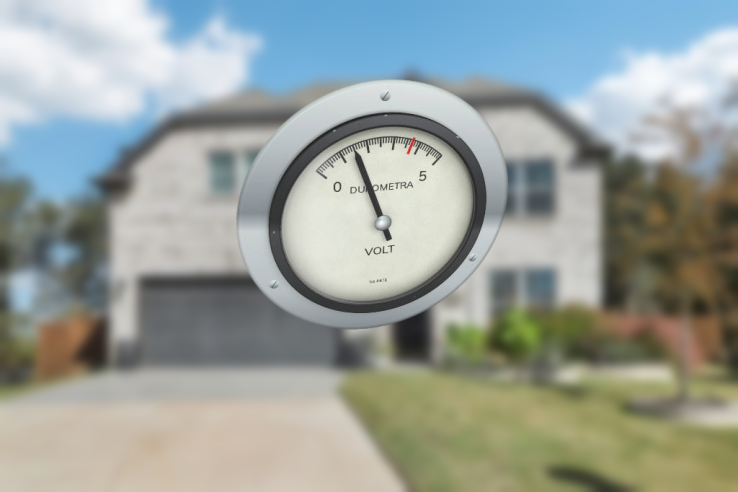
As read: value=1.5 unit=V
